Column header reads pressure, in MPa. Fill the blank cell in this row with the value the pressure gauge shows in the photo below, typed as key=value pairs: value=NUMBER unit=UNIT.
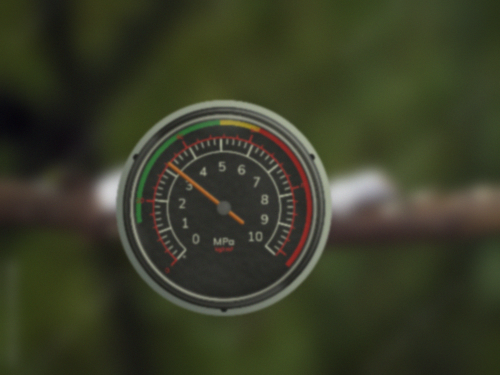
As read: value=3.2 unit=MPa
